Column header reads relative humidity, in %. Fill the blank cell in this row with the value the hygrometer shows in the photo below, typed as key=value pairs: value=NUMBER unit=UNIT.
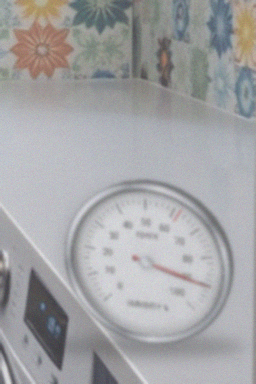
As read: value=90 unit=%
